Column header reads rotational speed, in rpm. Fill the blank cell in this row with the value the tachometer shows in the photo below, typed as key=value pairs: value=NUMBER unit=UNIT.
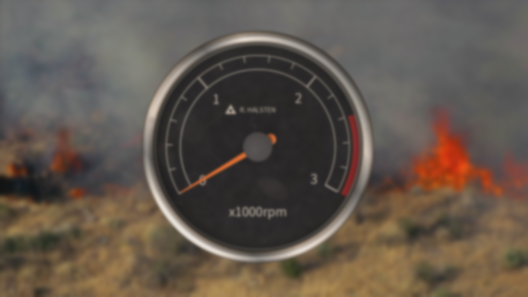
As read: value=0 unit=rpm
